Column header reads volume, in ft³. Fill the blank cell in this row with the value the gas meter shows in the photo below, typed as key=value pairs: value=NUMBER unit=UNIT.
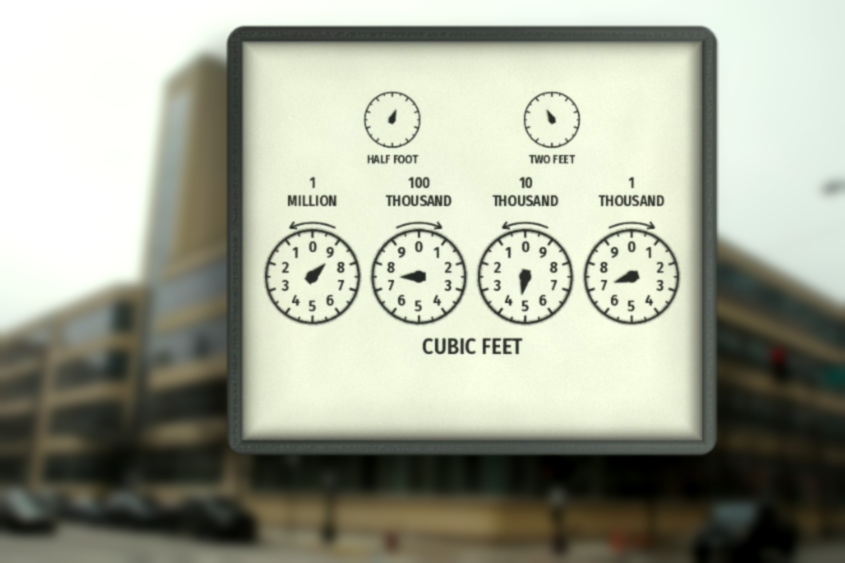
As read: value=874700 unit=ft³
